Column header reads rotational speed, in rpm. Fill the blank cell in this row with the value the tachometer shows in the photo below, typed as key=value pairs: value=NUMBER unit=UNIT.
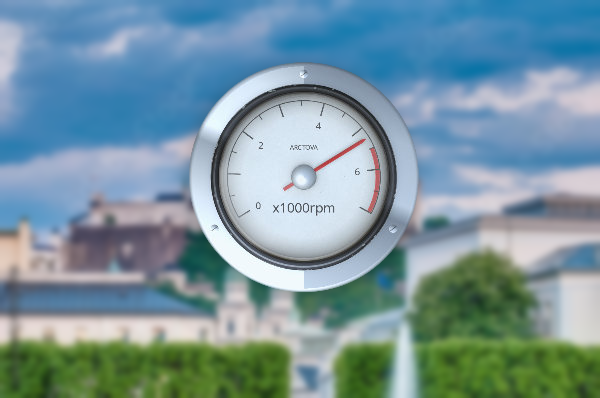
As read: value=5250 unit=rpm
